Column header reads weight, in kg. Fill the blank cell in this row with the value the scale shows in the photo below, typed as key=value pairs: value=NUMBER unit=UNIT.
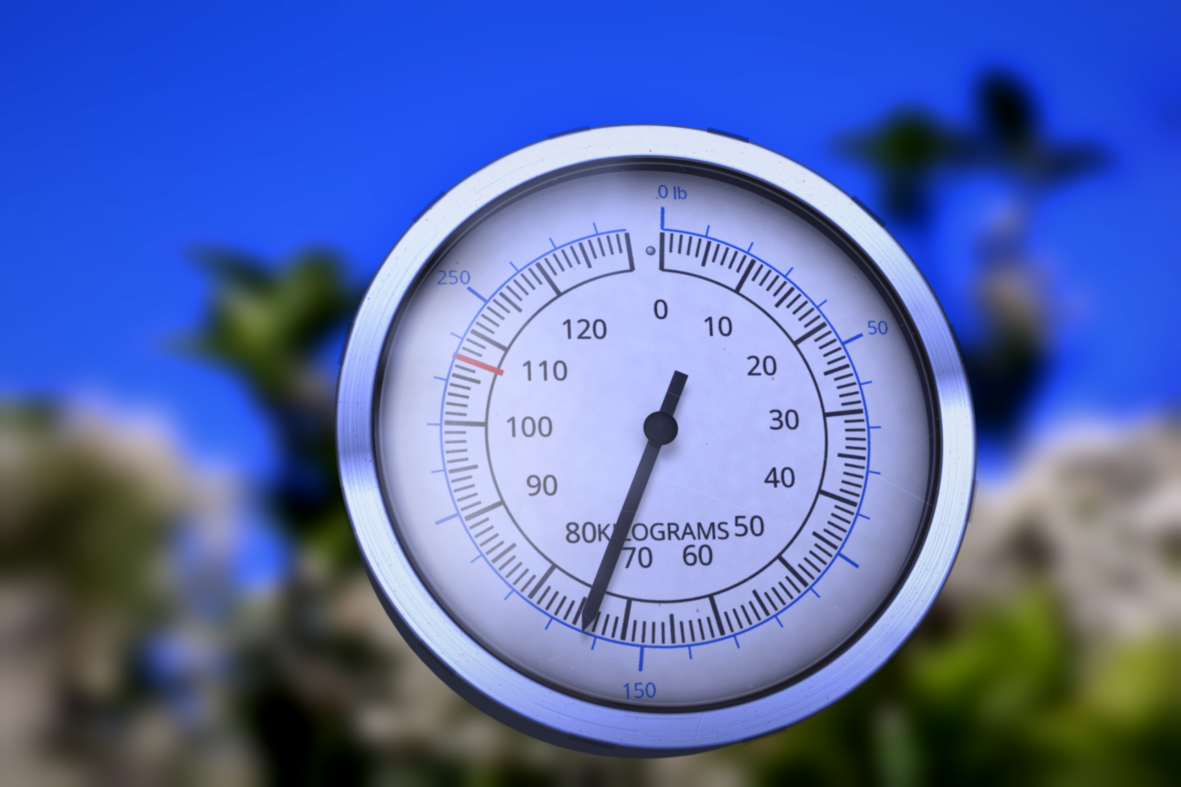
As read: value=74 unit=kg
